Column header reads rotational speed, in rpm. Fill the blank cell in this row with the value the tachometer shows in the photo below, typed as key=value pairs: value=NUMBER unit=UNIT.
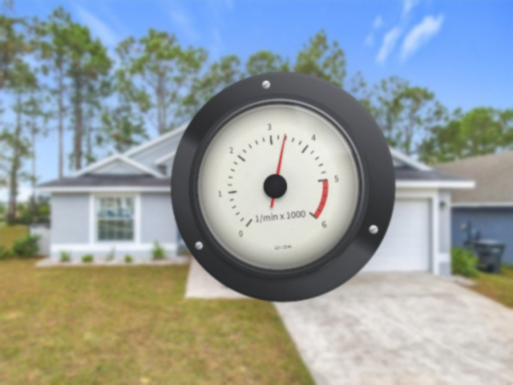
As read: value=3400 unit=rpm
